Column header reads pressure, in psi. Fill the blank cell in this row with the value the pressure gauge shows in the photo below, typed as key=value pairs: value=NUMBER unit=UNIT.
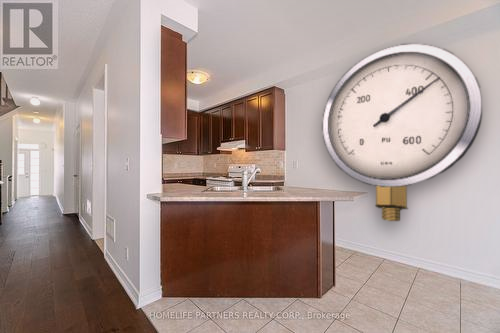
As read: value=420 unit=psi
